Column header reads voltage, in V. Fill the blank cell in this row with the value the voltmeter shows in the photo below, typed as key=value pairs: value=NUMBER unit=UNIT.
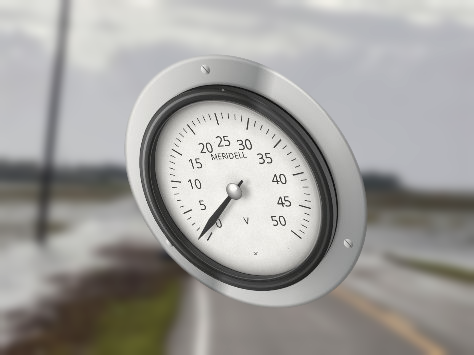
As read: value=1 unit=V
